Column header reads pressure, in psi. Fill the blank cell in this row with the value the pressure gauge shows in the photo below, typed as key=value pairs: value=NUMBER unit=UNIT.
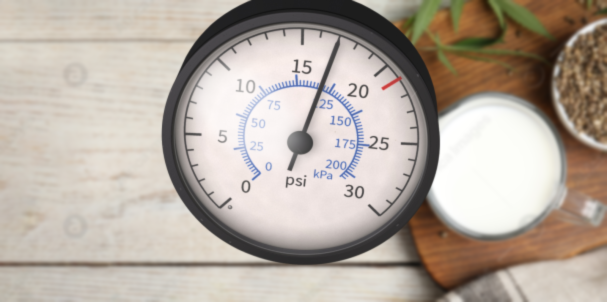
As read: value=17 unit=psi
